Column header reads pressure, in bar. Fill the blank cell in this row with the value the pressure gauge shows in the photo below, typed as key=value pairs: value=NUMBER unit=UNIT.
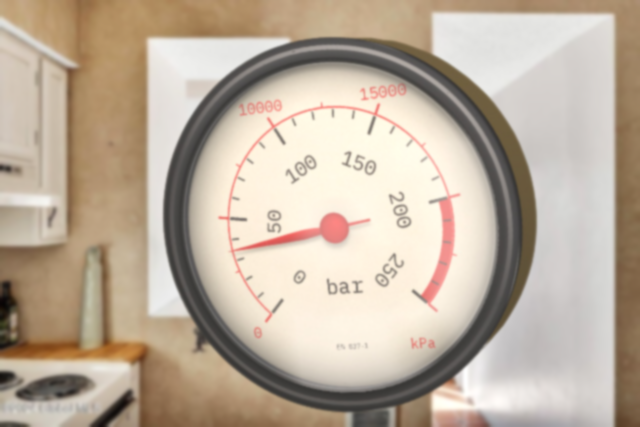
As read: value=35 unit=bar
